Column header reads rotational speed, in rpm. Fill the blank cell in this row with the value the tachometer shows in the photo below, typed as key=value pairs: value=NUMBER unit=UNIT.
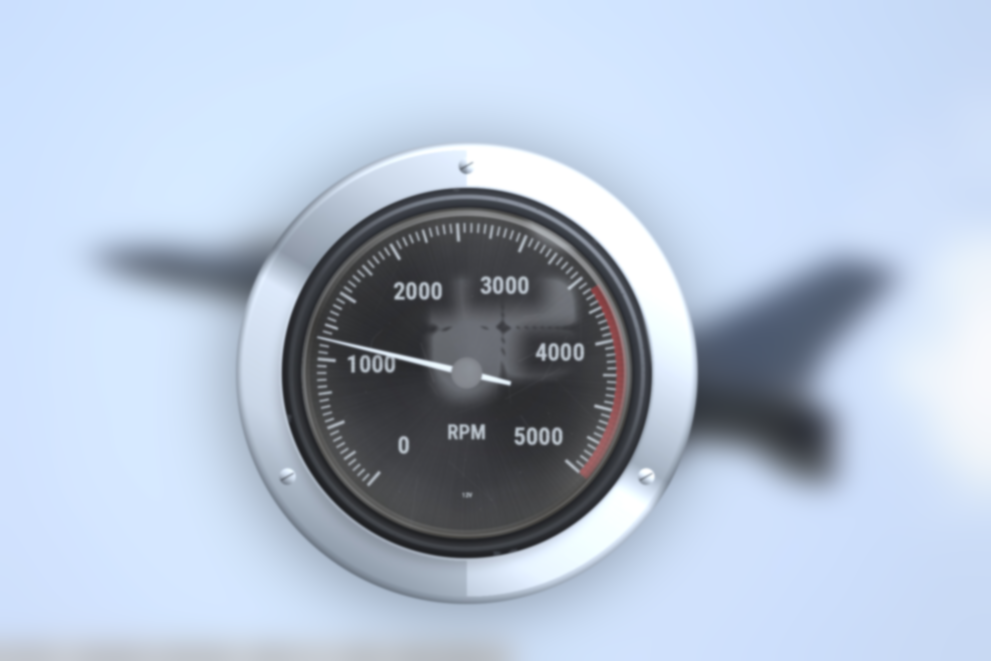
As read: value=1150 unit=rpm
